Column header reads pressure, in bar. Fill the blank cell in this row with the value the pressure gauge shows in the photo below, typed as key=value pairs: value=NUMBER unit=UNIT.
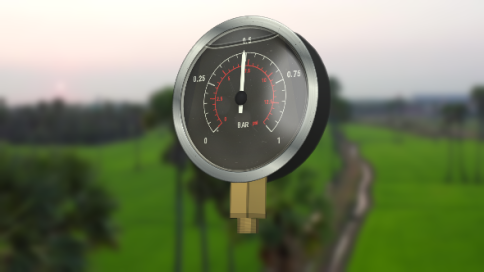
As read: value=0.5 unit=bar
